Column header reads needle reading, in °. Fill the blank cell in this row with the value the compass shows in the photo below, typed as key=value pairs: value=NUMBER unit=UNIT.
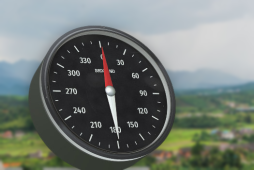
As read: value=0 unit=°
